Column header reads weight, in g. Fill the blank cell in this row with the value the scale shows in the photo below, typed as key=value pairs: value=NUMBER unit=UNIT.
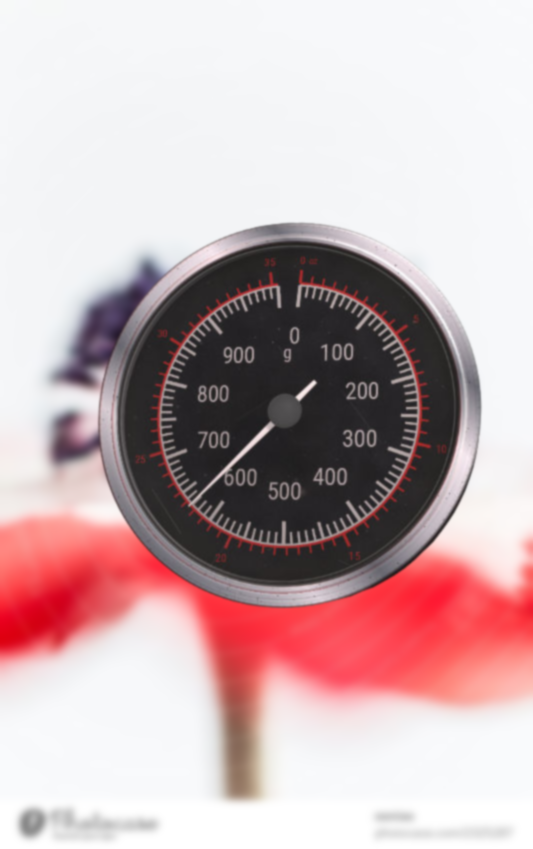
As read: value=630 unit=g
